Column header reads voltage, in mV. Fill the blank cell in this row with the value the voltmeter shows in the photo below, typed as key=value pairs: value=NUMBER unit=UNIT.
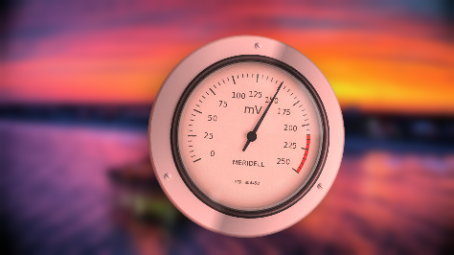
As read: value=150 unit=mV
